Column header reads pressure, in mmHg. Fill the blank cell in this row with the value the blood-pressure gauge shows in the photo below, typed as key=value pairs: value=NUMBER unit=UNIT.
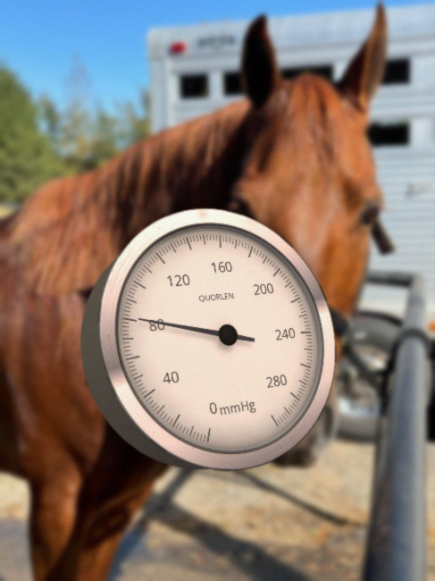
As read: value=80 unit=mmHg
